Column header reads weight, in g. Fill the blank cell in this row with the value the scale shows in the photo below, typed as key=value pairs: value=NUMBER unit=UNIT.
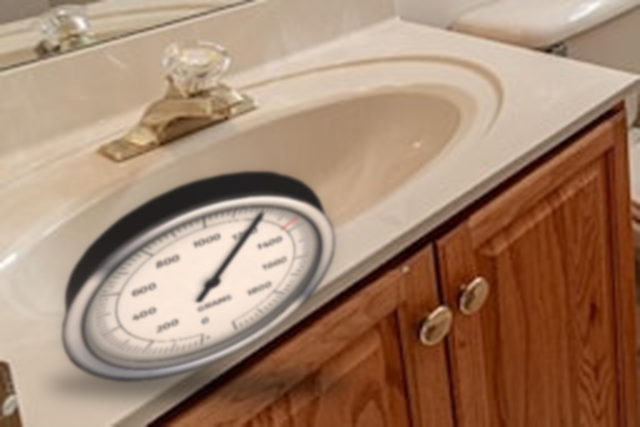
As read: value=1200 unit=g
